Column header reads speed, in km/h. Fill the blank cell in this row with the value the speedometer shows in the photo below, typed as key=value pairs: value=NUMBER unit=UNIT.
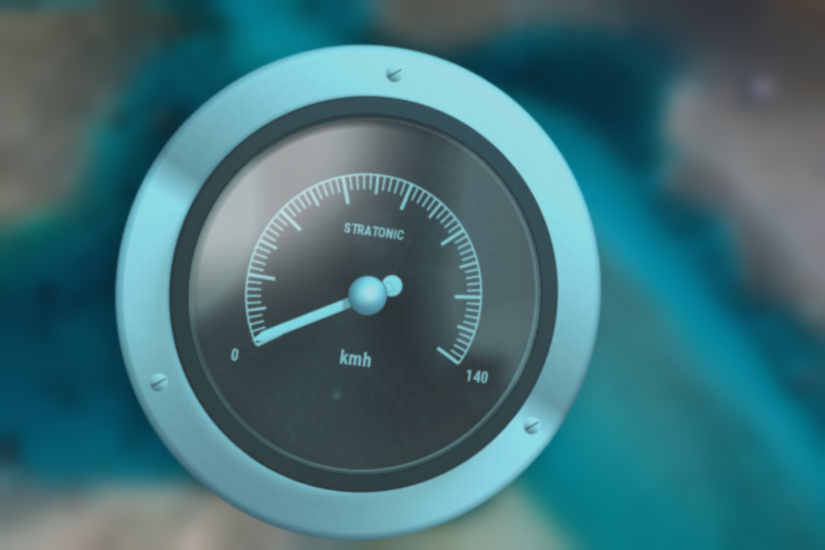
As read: value=2 unit=km/h
